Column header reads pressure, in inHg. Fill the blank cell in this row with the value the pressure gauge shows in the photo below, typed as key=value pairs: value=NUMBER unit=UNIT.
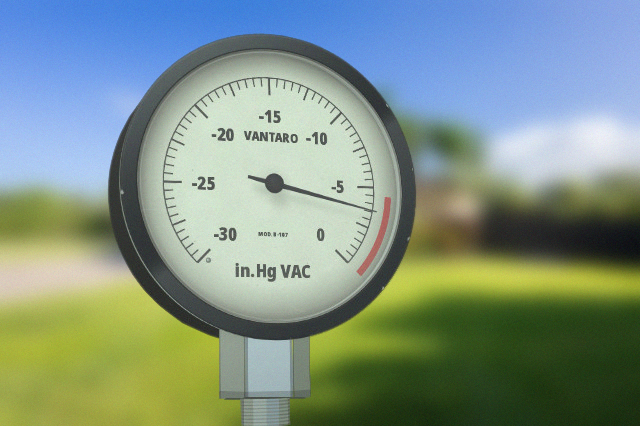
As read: value=-3.5 unit=inHg
